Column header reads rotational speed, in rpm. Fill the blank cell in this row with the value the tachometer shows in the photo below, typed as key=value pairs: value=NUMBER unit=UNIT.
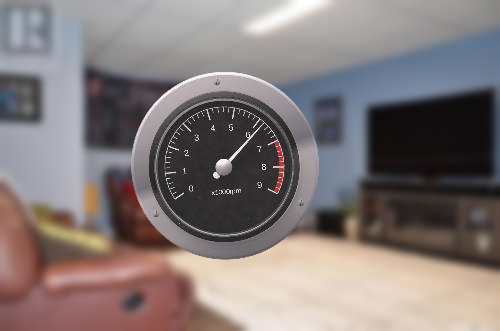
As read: value=6200 unit=rpm
